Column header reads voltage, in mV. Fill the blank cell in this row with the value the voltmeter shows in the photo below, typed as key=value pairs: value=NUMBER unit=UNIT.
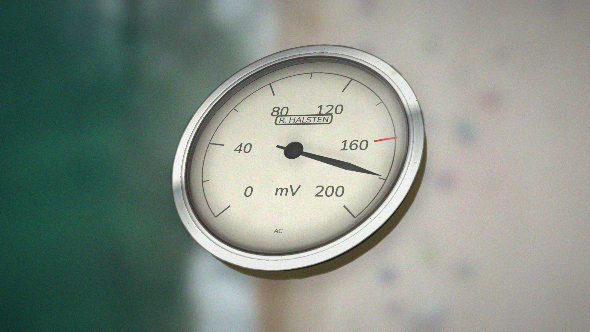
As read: value=180 unit=mV
